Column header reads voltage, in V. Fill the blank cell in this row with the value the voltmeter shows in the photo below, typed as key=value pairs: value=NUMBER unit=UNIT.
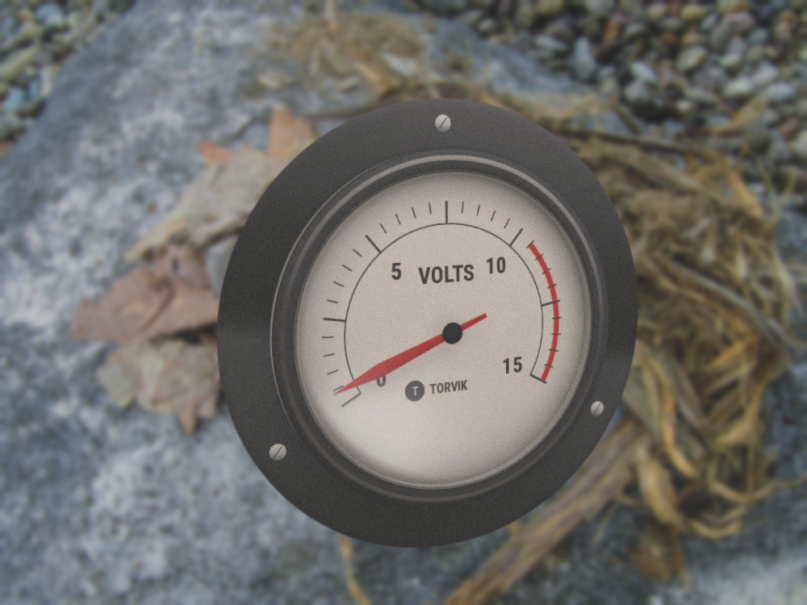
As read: value=0.5 unit=V
